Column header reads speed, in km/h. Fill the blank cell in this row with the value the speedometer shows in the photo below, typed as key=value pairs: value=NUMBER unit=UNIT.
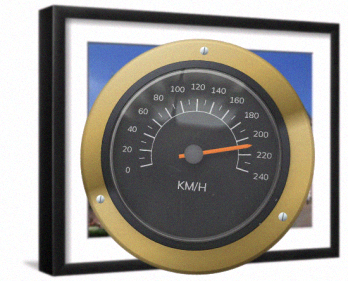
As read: value=210 unit=km/h
